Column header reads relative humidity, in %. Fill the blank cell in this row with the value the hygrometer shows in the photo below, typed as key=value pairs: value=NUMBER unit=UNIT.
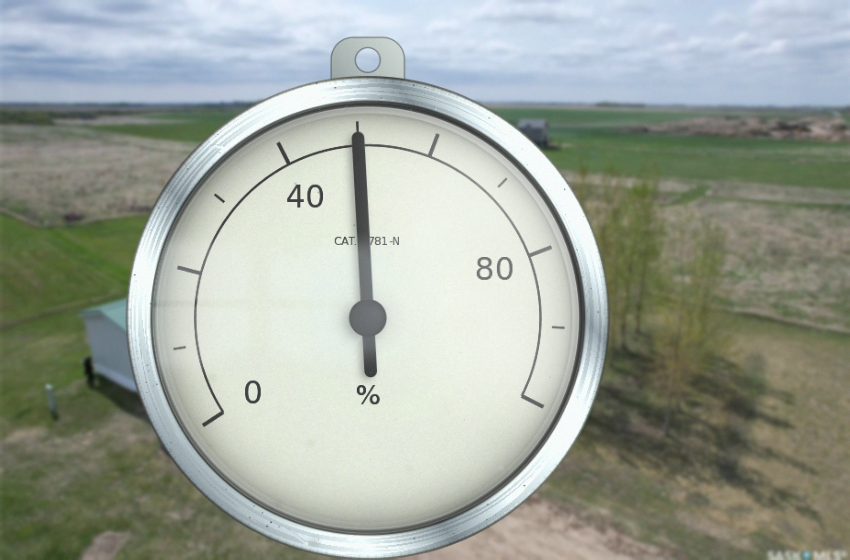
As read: value=50 unit=%
